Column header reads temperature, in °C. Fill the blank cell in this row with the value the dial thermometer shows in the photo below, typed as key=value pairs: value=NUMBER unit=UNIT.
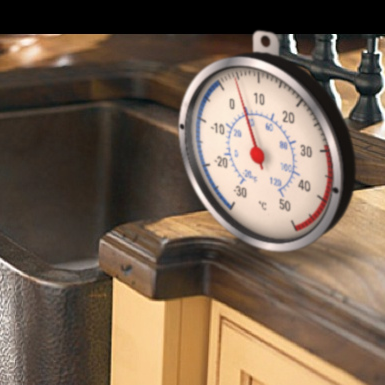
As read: value=5 unit=°C
